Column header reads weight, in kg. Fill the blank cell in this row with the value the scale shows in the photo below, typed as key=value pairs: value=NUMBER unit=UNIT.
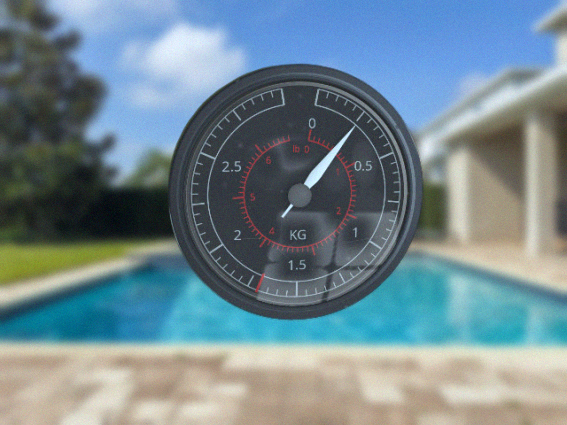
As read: value=0.25 unit=kg
